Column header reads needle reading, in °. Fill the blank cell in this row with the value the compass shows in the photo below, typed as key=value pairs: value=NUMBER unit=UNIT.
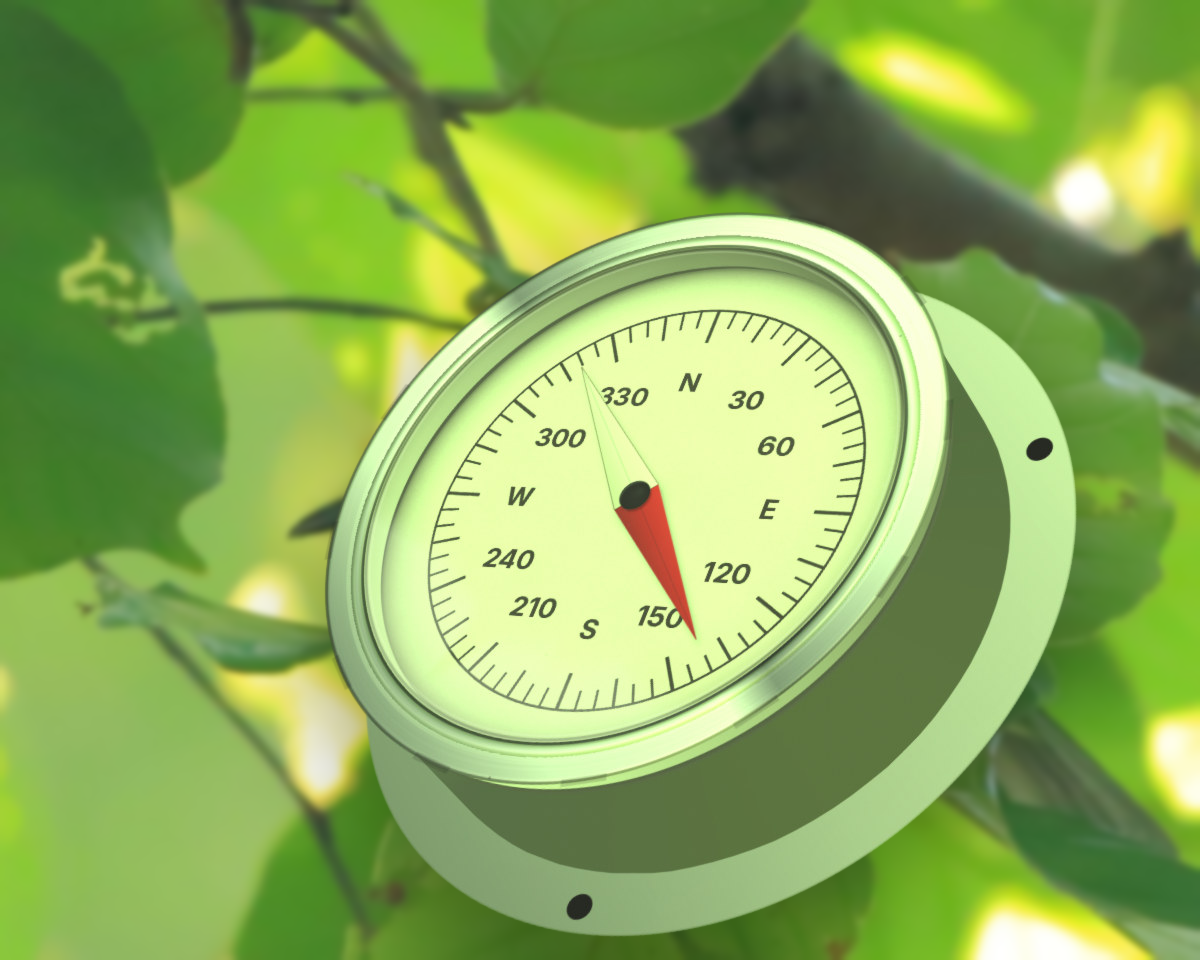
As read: value=140 unit=°
